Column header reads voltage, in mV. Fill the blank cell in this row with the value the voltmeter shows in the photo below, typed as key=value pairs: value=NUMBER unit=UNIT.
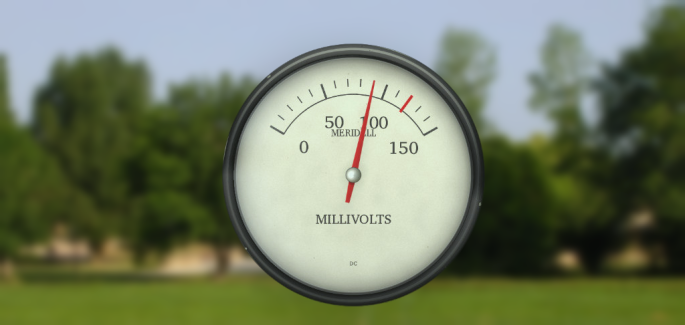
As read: value=90 unit=mV
